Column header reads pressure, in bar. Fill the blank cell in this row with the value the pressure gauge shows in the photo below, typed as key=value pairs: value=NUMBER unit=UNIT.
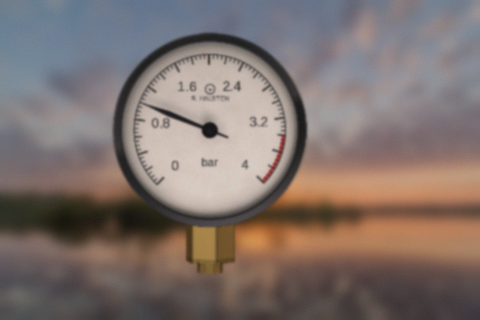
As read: value=1 unit=bar
